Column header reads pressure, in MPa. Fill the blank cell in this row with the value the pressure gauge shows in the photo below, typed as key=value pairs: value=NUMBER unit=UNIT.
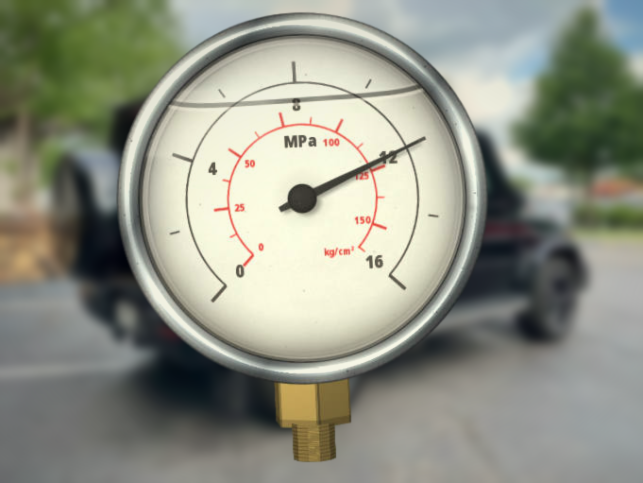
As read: value=12 unit=MPa
